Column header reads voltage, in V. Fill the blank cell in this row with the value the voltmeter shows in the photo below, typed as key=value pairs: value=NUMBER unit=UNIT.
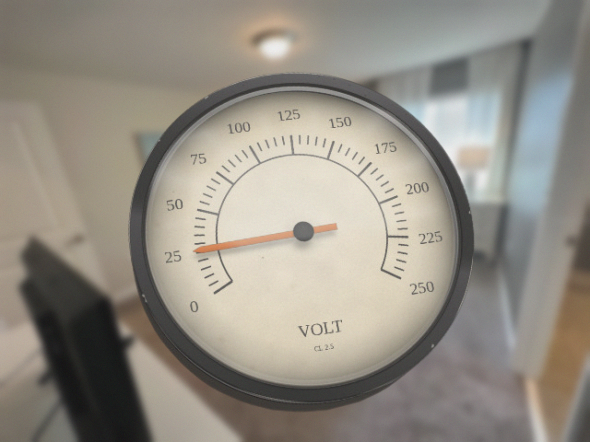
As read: value=25 unit=V
